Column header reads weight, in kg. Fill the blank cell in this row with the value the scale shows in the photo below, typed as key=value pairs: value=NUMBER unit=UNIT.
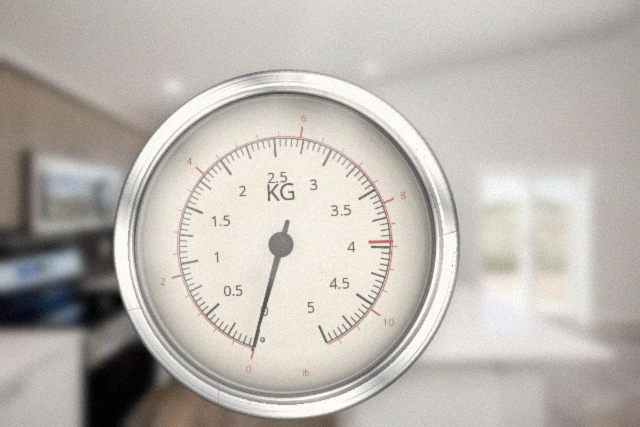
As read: value=0 unit=kg
